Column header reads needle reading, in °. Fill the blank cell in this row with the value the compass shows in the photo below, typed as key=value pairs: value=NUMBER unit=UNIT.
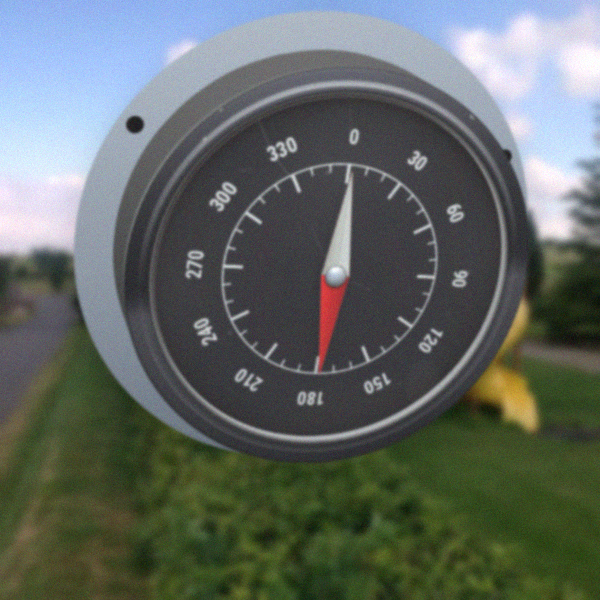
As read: value=180 unit=°
